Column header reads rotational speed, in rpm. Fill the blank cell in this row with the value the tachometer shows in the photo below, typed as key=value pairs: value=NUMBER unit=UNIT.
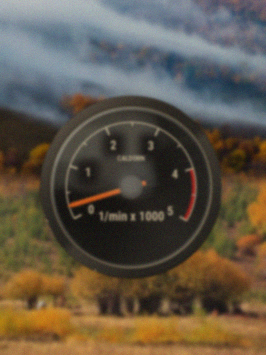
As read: value=250 unit=rpm
